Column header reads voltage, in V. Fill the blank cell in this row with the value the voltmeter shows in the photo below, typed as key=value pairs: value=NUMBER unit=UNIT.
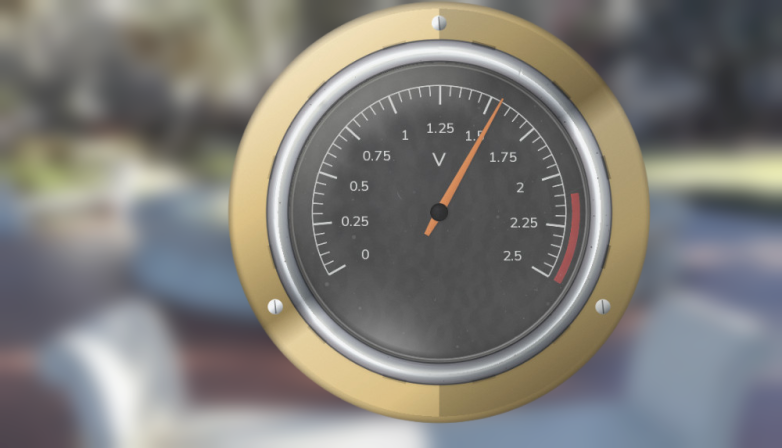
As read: value=1.55 unit=V
